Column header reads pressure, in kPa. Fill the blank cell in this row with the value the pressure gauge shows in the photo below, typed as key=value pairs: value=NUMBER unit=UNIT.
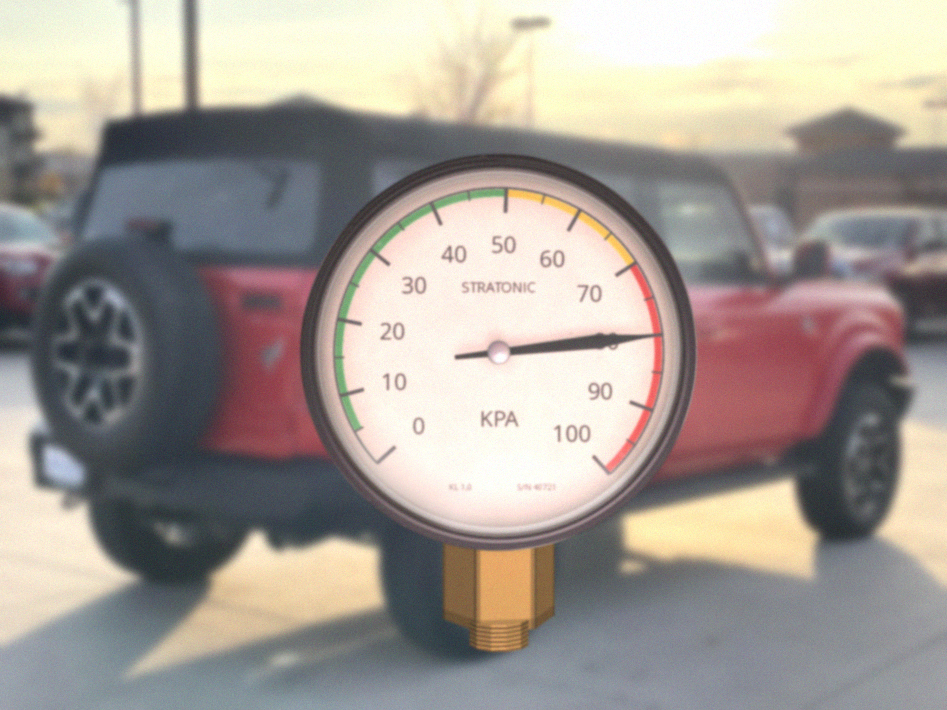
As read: value=80 unit=kPa
